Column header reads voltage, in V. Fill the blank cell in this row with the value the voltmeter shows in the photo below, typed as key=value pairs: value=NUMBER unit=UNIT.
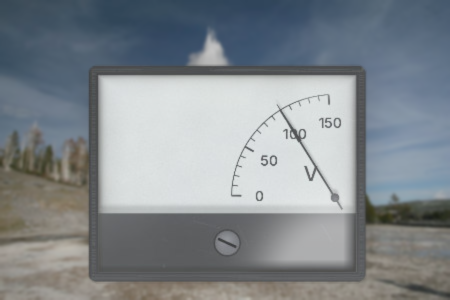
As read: value=100 unit=V
